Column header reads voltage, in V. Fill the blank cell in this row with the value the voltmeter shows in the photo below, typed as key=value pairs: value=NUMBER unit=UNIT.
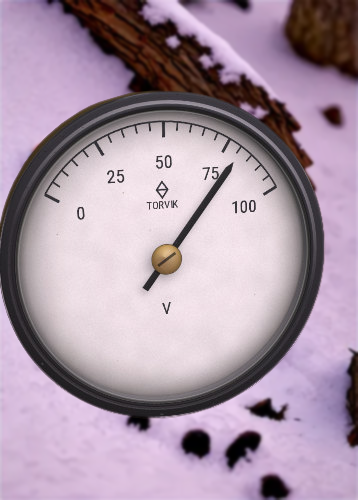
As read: value=80 unit=V
